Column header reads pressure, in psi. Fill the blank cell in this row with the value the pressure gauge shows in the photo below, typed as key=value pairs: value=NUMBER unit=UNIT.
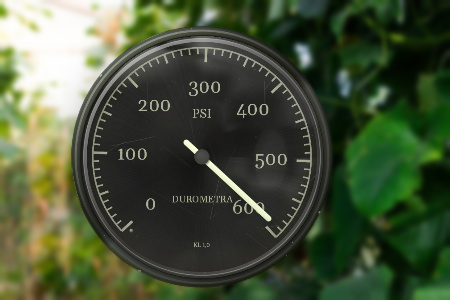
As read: value=590 unit=psi
